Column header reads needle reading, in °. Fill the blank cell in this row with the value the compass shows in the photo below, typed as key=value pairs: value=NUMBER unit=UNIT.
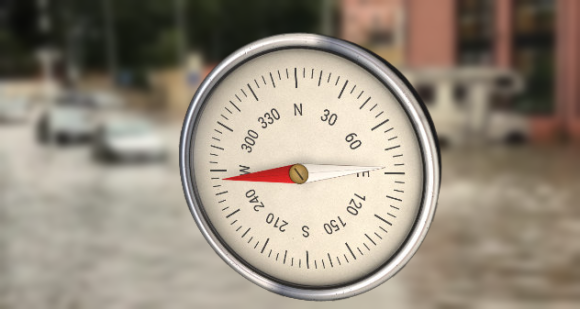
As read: value=265 unit=°
